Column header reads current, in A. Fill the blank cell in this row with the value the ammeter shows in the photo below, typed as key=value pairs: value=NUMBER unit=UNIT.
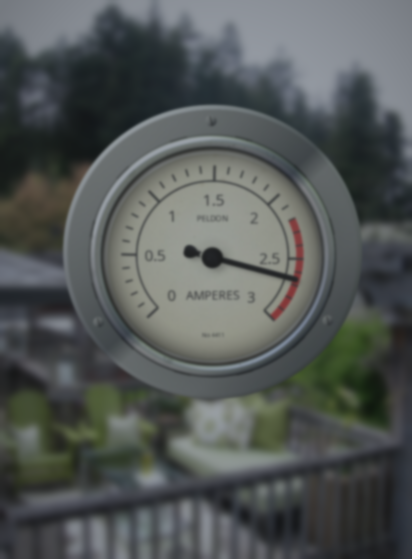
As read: value=2.65 unit=A
